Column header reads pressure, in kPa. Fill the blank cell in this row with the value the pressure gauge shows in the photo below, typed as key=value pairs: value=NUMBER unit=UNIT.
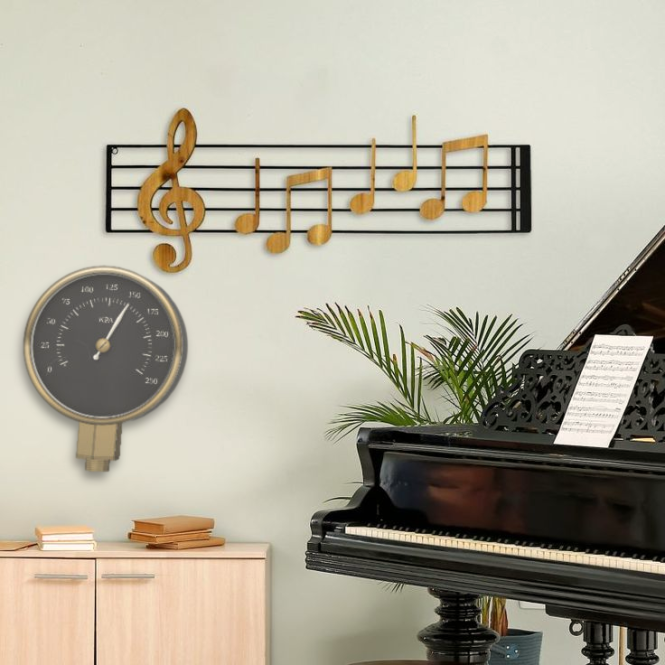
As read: value=150 unit=kPa
